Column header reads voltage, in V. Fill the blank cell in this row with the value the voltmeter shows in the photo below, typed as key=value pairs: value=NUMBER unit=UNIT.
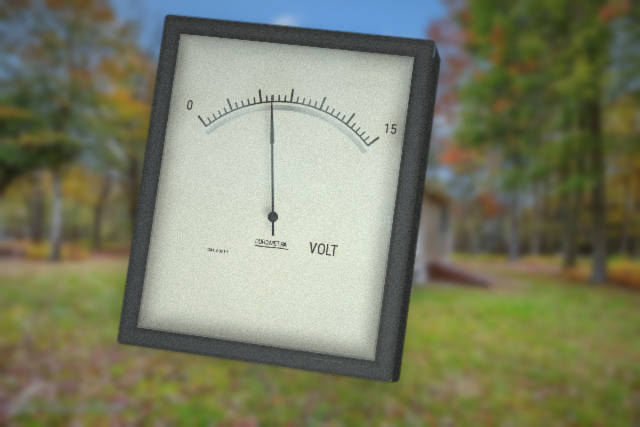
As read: value=6 unit=V
